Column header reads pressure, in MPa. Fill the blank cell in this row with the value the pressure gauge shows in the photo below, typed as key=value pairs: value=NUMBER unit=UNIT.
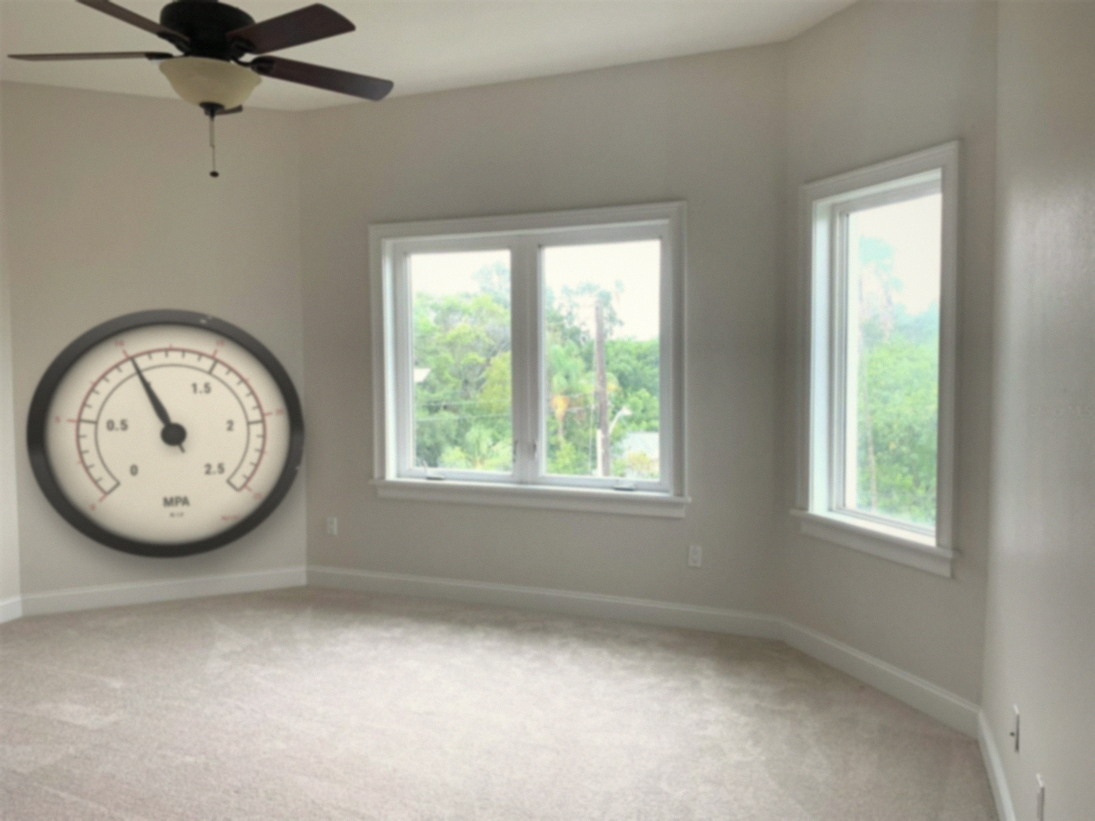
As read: value=1 unit=MPa
